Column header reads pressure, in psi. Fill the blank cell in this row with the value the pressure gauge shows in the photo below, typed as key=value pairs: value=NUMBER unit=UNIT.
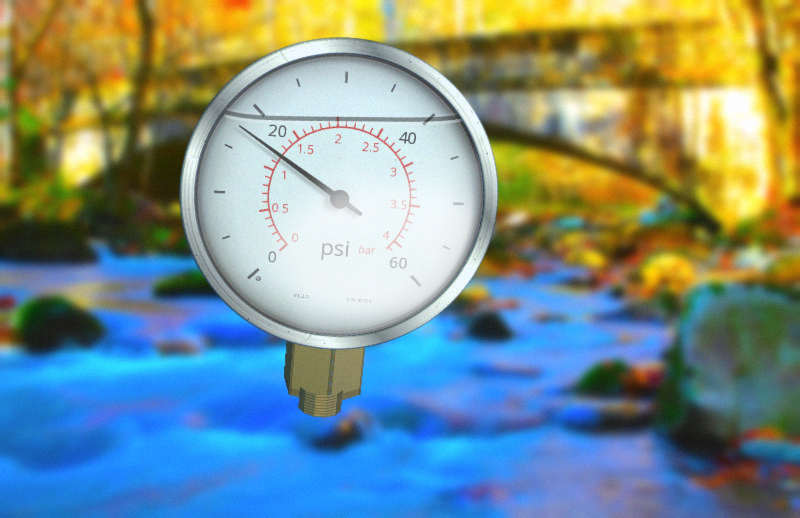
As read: value=17.5 unit=psi
